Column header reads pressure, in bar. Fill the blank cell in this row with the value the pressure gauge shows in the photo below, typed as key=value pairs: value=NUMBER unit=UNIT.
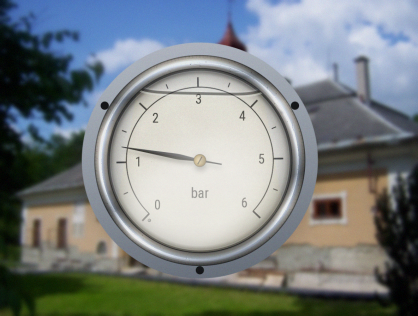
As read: value=1.25 unit=bar
